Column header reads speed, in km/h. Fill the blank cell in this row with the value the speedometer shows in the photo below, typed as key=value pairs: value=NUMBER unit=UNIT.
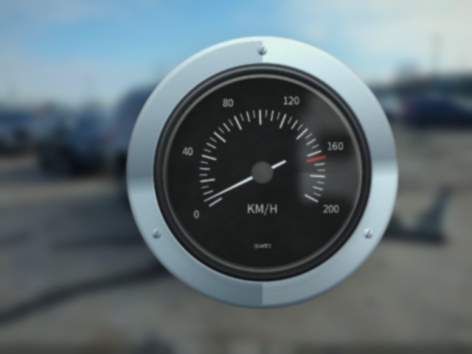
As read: value=5 unit=km/h
